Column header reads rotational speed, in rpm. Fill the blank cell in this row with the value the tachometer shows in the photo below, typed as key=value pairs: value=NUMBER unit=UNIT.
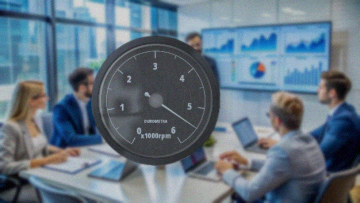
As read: value=5500 unit=rpm
